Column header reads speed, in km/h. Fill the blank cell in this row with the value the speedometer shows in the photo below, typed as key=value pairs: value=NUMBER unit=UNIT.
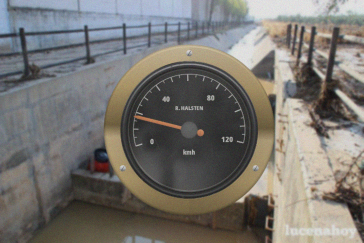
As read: value=17.5 unit=km/h
